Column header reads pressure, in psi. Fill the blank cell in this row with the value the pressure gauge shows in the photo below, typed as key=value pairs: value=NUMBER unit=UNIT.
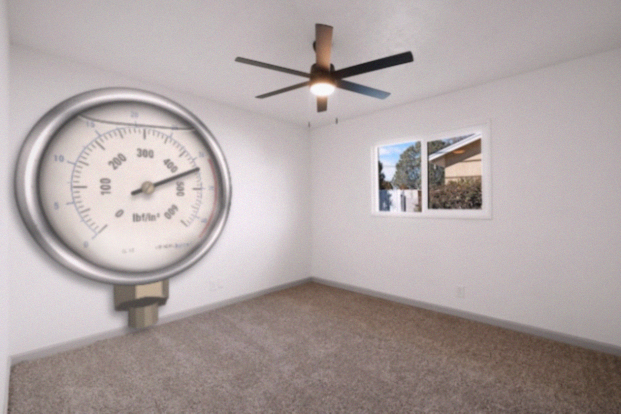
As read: value=450 unit=psi
